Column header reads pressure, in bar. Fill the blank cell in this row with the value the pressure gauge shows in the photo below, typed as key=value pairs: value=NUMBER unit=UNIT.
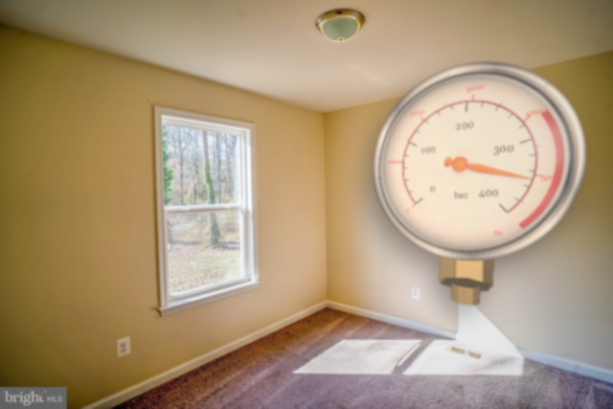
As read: value=350 unit=bar
